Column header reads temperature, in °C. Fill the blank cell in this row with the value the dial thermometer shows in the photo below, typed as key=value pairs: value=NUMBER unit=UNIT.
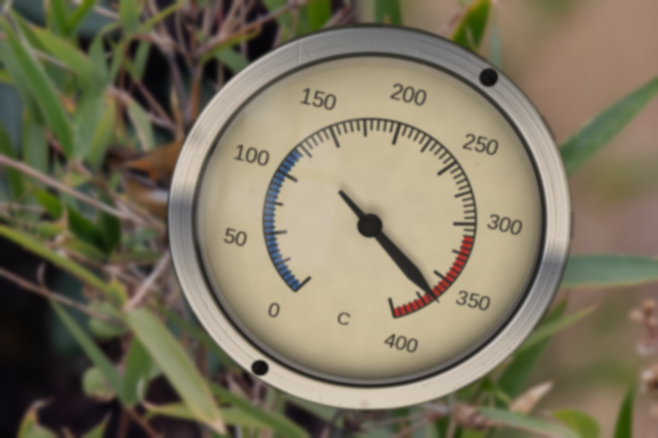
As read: value=365 unit=°C
